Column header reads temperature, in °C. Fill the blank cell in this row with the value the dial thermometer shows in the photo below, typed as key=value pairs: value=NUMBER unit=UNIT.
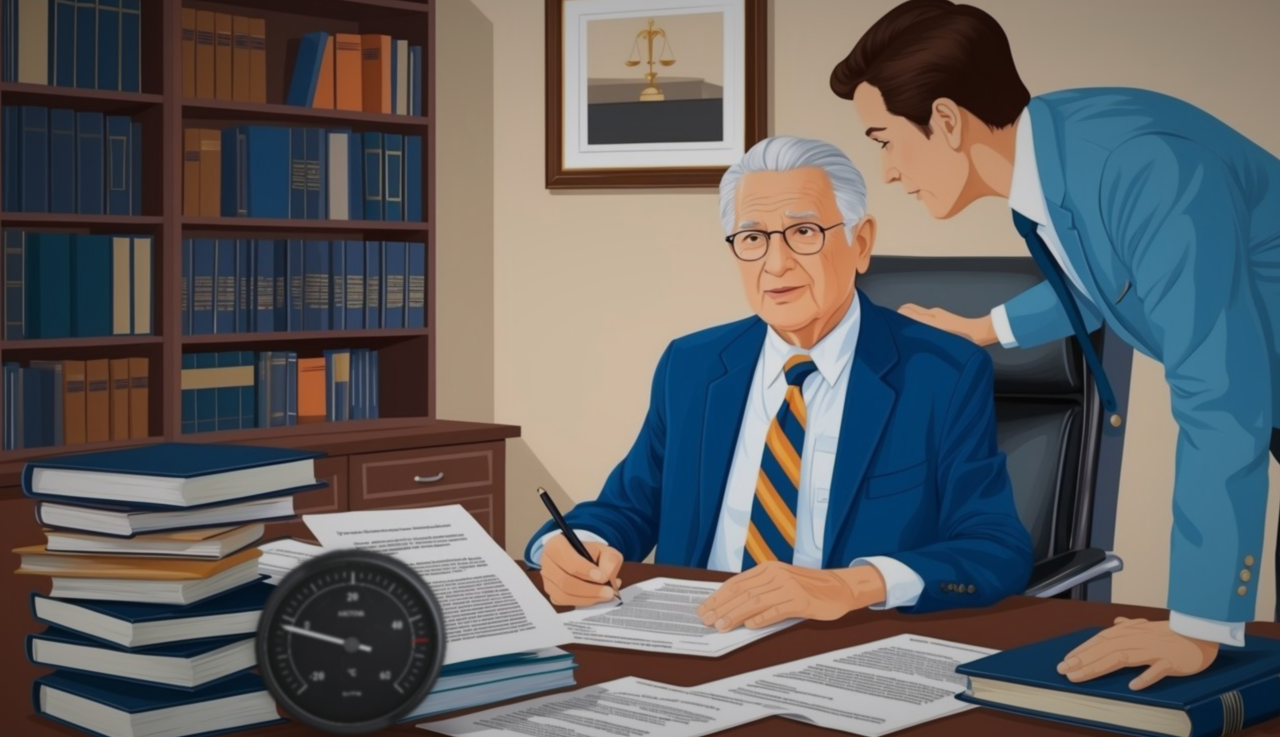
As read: value=-2 unit=°C
